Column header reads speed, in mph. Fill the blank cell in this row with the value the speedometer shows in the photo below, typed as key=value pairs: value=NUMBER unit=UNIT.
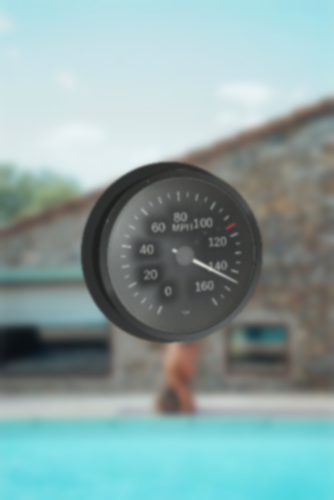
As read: value=145 unit=mph
